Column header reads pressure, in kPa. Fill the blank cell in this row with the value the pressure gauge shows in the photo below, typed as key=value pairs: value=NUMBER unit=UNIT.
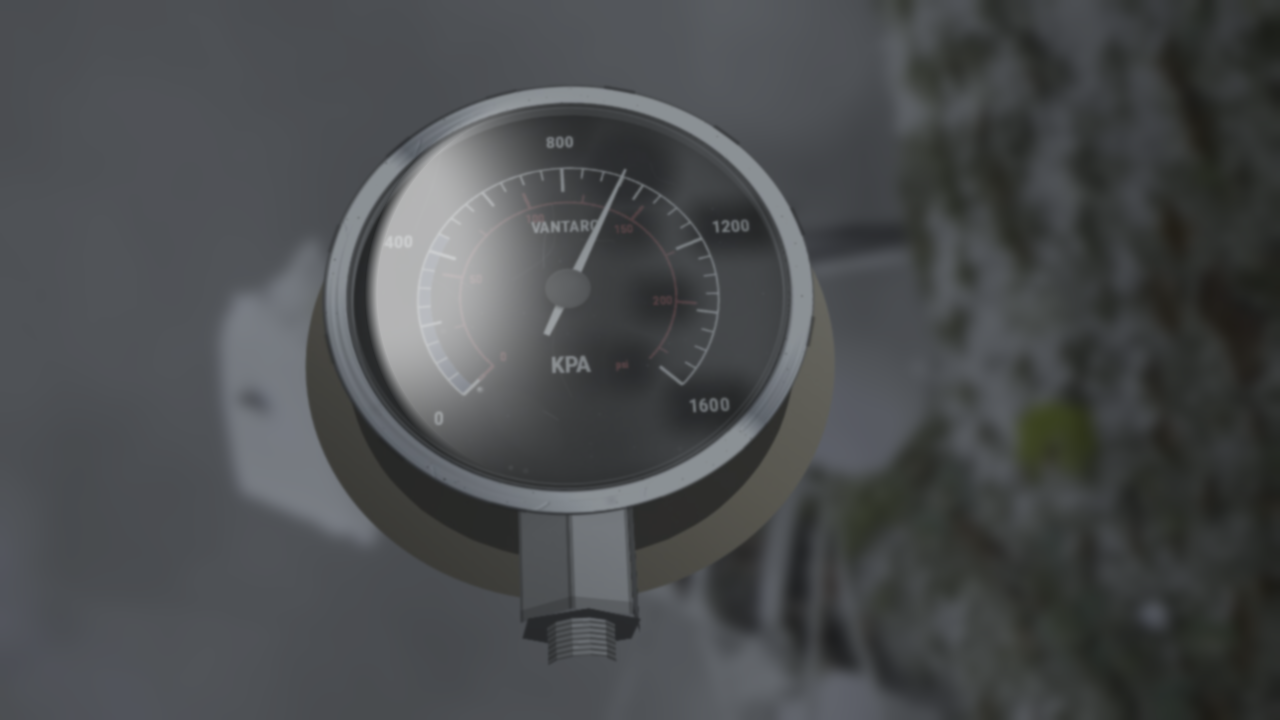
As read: value=950 unit=kPa
